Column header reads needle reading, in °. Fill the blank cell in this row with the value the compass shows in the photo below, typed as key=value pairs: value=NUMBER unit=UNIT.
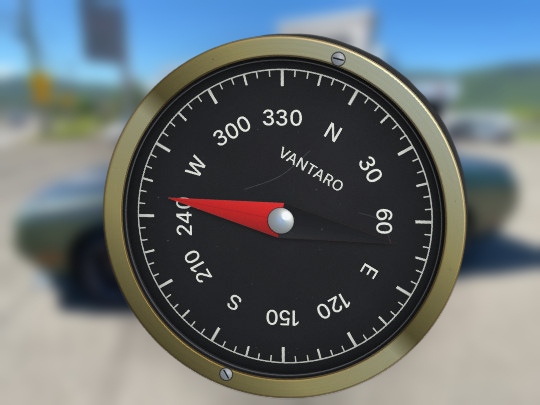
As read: value=250 unit=°
